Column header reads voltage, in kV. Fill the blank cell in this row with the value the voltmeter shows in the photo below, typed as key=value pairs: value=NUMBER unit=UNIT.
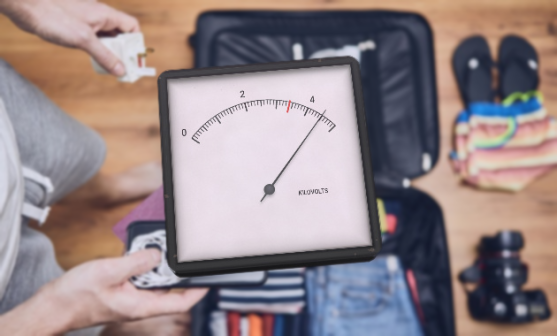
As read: value=4.5 unit=kV
